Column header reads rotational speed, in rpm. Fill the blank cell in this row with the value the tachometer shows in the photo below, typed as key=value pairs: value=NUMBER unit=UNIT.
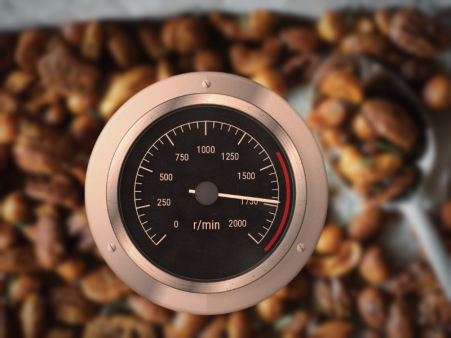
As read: value=1725 unit=rpm
